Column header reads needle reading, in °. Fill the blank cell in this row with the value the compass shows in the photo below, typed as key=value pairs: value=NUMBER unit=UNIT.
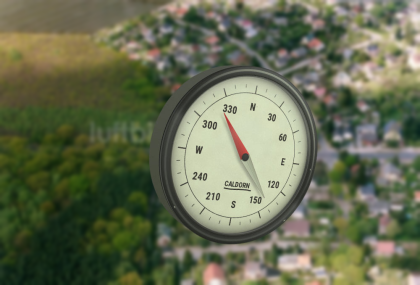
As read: value=320 unit=°
